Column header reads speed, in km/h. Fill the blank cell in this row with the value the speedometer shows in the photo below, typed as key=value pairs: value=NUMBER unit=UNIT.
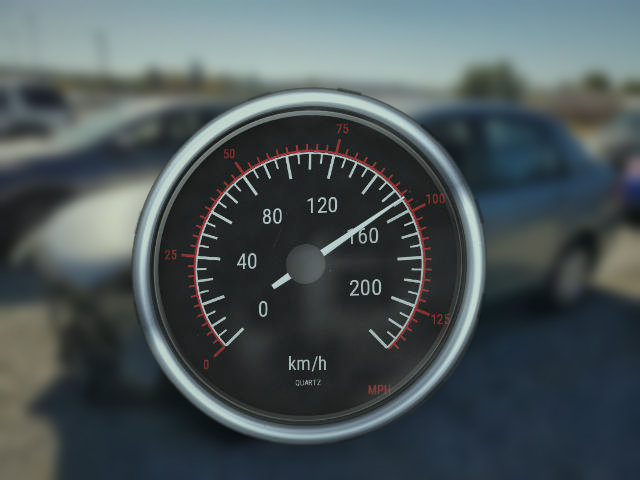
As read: value=155 unit=km/h
